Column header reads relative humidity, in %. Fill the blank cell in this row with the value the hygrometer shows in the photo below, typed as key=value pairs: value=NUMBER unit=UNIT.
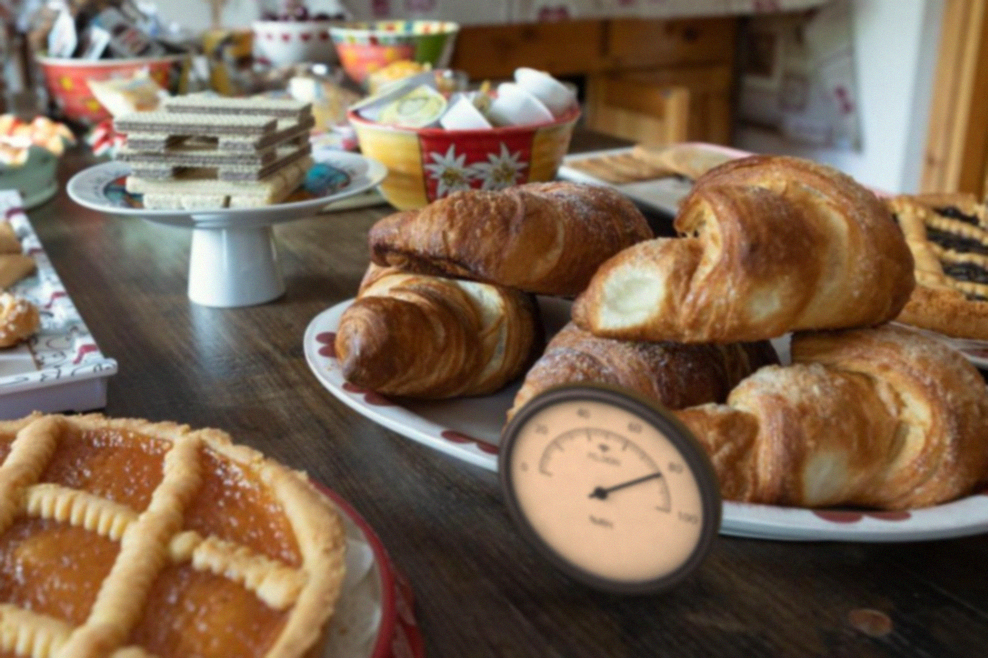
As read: value=80 unit=%
